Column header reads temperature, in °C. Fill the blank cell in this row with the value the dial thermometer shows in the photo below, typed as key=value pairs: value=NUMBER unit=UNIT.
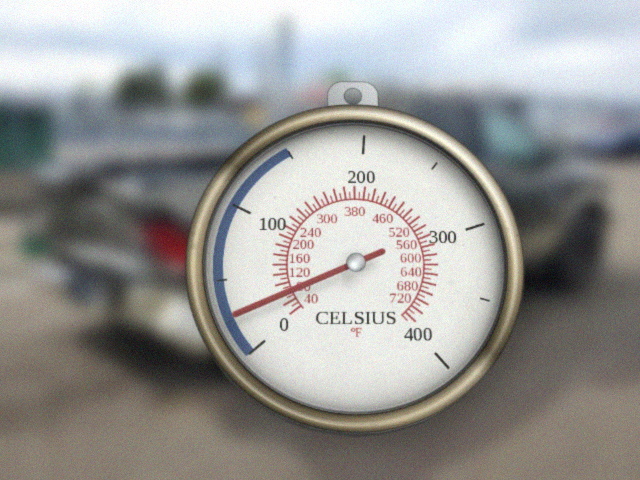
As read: value=25 unit=°C
